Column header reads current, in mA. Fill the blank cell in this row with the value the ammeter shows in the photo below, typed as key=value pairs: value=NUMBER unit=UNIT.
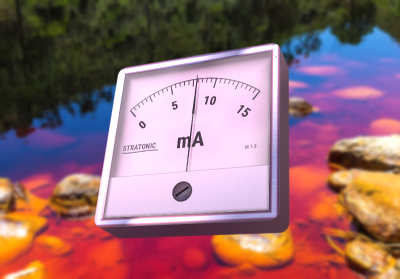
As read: value=8 unit=mA
